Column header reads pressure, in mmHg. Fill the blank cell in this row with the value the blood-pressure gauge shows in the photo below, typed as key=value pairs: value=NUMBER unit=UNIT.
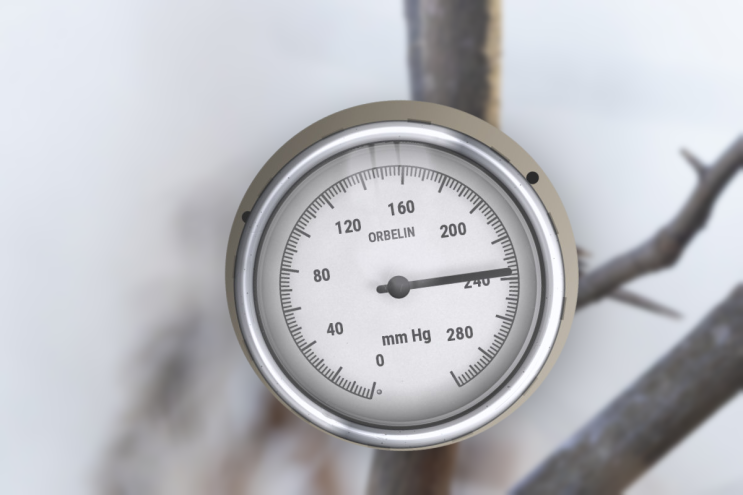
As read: value=236 unit=mmHg
